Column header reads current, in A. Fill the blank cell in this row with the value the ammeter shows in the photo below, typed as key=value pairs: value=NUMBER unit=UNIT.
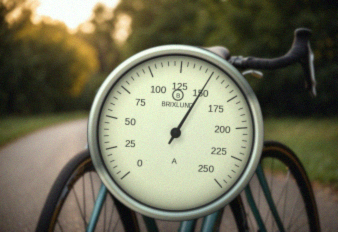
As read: value=150 unit=A
